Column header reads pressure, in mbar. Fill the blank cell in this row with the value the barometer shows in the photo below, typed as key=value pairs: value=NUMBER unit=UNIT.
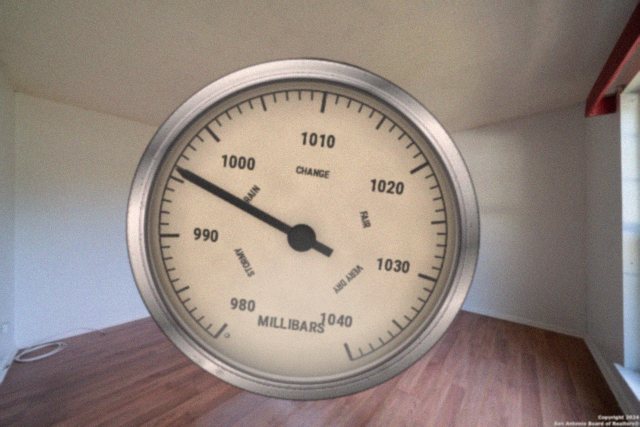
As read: value=996 unit=mbar
